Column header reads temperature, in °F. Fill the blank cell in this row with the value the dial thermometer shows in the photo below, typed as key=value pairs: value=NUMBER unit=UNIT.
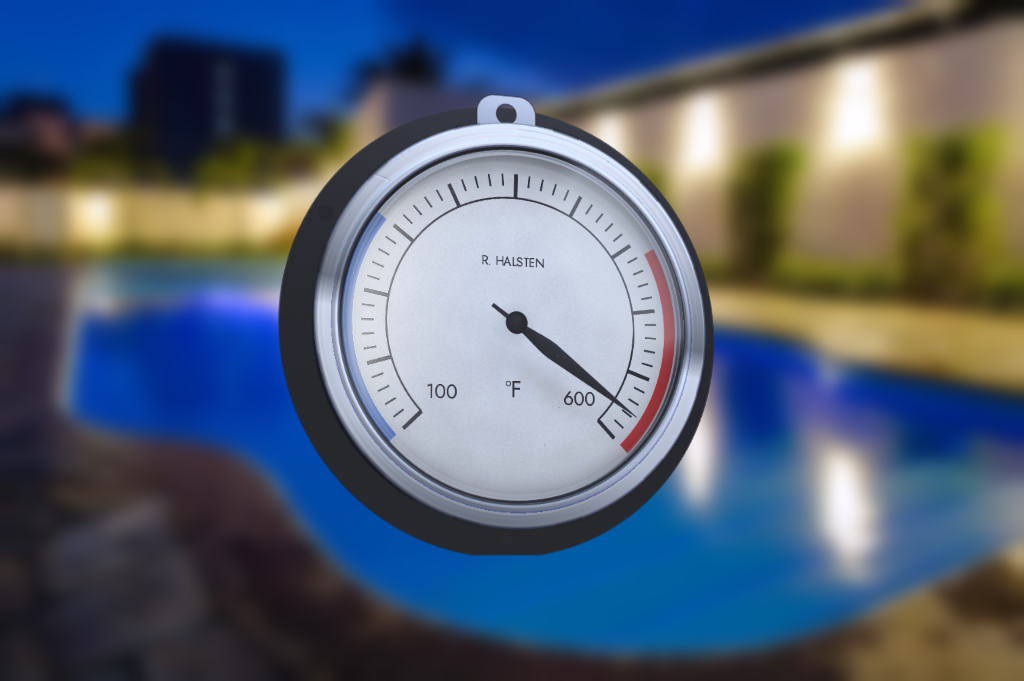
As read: value=580 unit=°F
